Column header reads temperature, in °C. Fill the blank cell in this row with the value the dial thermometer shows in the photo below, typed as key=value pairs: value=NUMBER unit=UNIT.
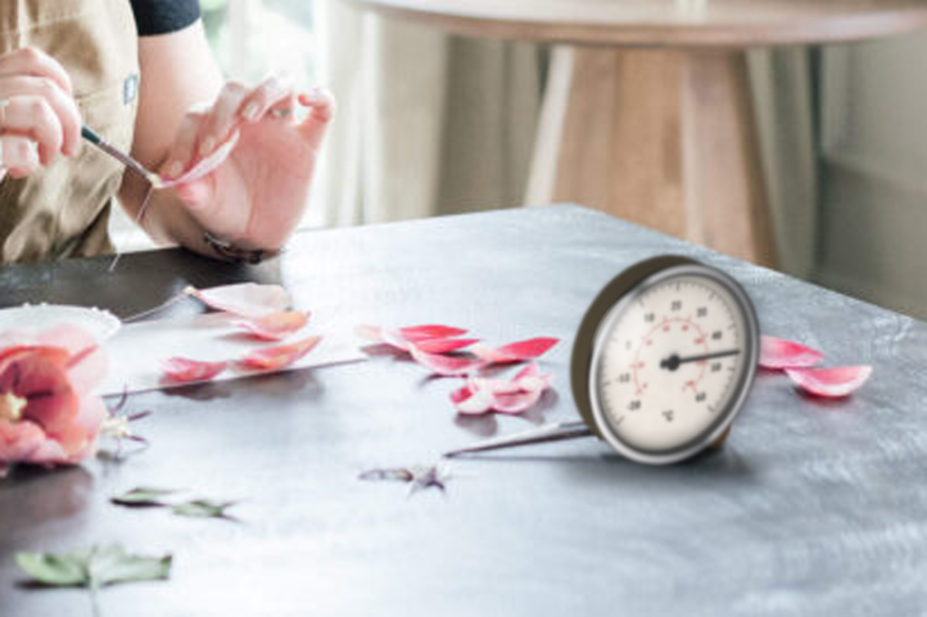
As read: value=46 unit=°C
